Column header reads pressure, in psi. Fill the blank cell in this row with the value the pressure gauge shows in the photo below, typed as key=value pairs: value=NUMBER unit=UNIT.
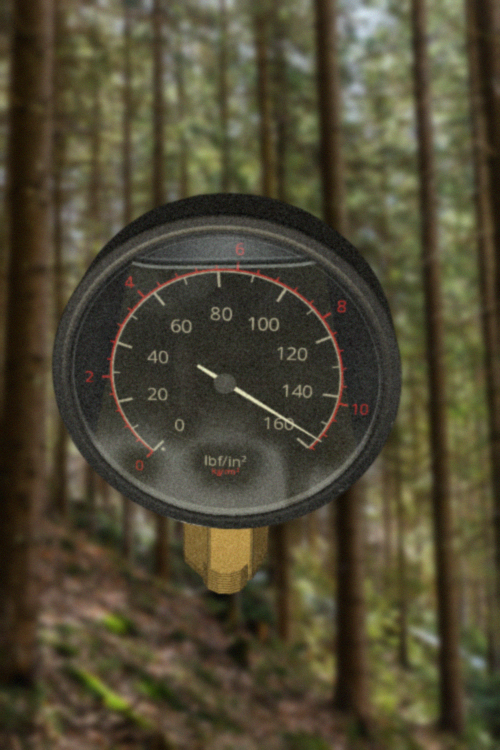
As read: value=155 unit=psi
